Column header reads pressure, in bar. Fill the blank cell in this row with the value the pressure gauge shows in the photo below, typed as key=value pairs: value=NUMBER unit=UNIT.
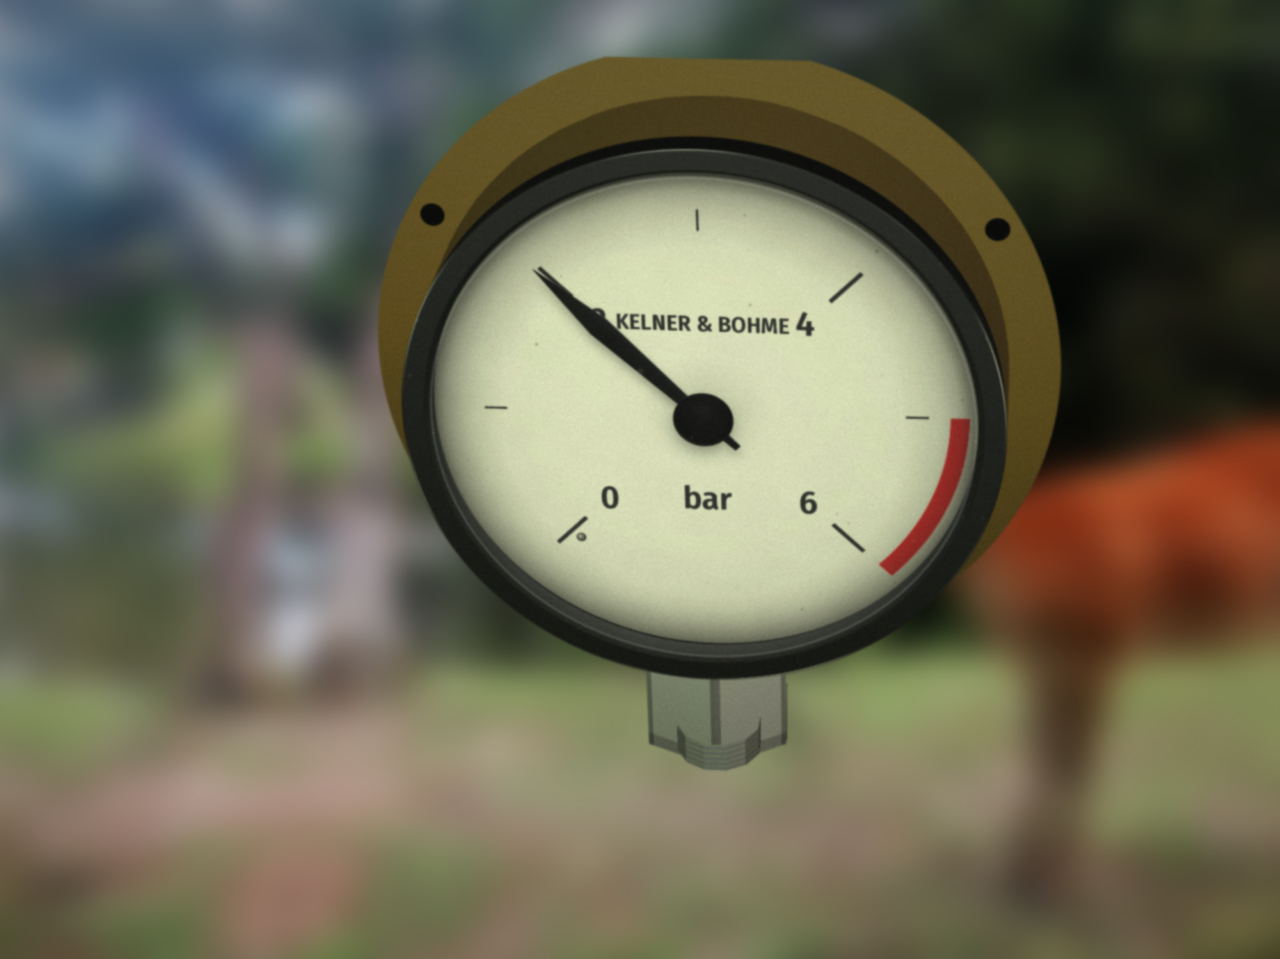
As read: value=2 unit=bar
